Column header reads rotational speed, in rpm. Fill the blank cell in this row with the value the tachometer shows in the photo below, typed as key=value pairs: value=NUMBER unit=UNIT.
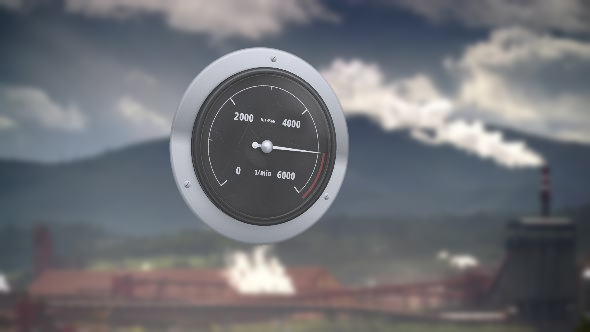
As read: value=5000 unit=rpm
